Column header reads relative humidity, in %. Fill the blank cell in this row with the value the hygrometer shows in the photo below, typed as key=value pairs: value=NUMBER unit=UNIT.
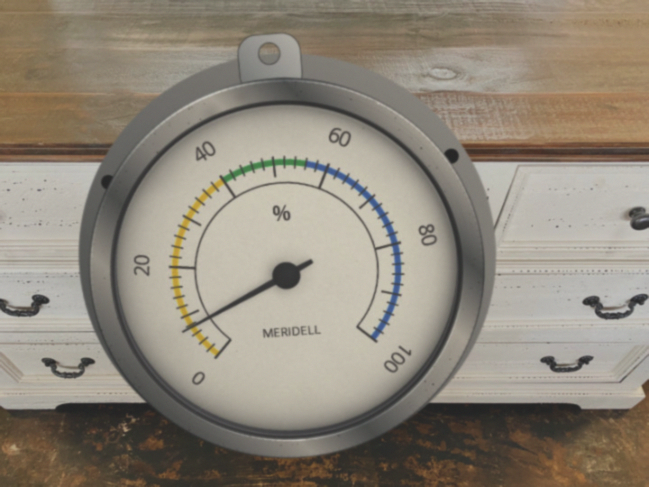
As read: value=8 unit=%
